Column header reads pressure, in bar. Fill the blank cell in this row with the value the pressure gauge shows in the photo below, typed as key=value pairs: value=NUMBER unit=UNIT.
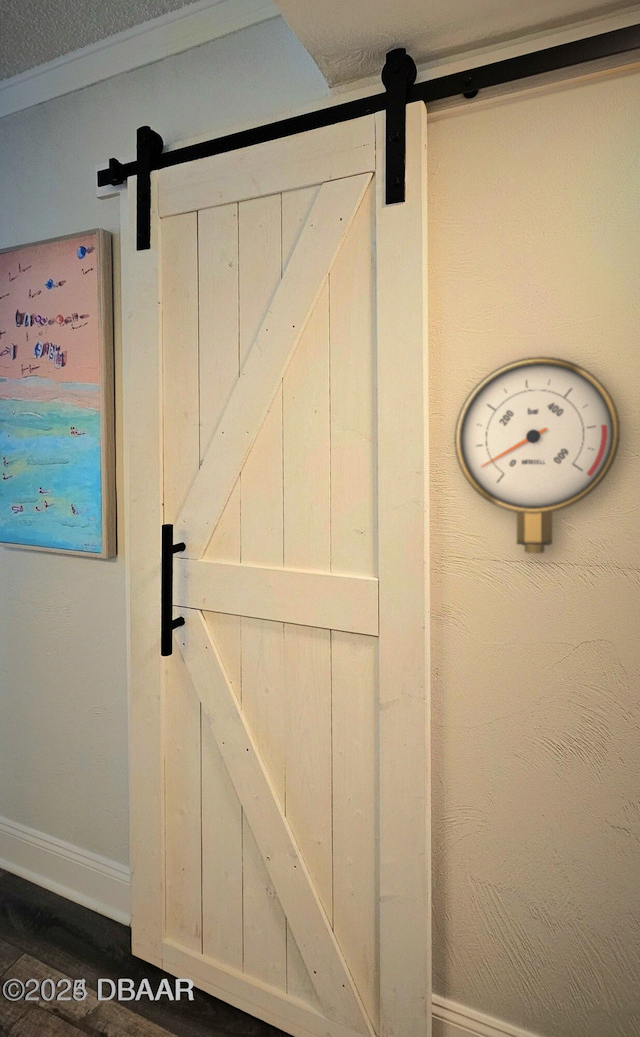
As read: value=50 unit=bar
